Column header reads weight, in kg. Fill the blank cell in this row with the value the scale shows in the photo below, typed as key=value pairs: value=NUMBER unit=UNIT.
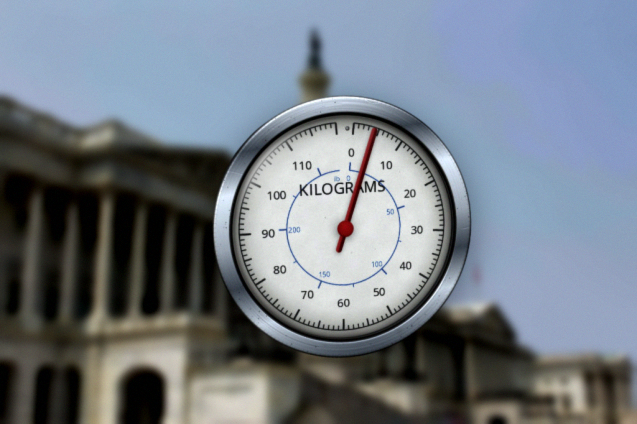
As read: value=4 unit=kg
